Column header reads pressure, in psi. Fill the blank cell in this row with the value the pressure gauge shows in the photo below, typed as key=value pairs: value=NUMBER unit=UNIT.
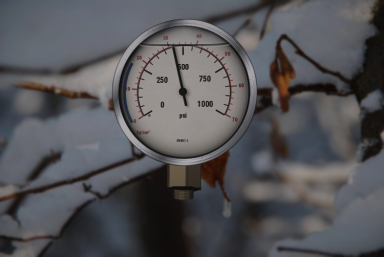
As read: value=450 unit=psi
